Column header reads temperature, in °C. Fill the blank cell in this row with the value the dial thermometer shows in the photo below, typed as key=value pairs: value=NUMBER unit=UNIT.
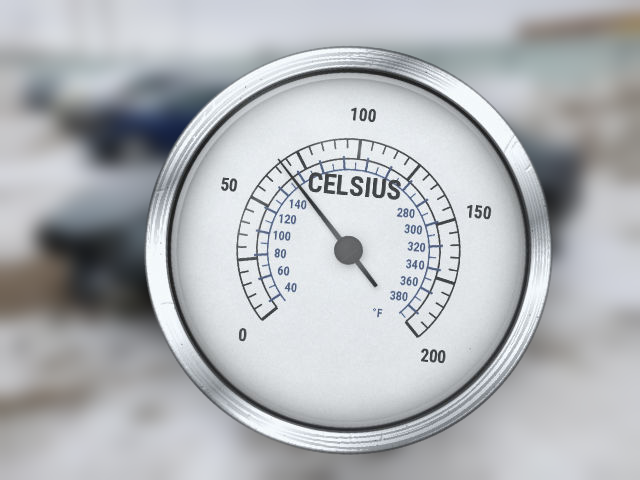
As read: value=67.5 unit=°C
